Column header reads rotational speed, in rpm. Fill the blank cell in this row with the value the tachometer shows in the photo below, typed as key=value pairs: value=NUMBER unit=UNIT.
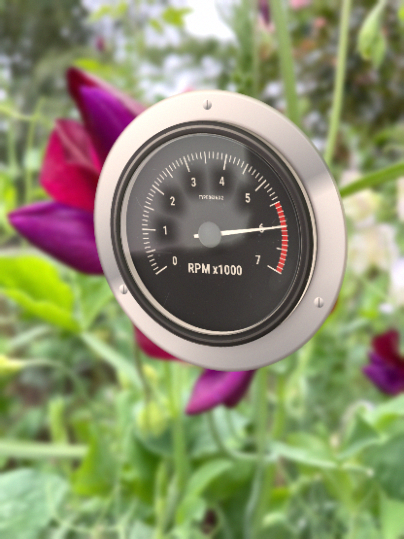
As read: value=6000 unit=rpm
